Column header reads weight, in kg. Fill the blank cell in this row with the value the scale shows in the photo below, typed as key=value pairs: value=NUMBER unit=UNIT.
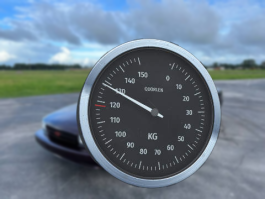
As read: value=128 unit=kg
